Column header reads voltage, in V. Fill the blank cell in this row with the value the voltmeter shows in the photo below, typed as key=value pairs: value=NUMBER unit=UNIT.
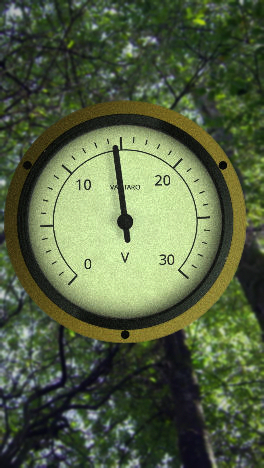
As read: value=14.5 unit=V
